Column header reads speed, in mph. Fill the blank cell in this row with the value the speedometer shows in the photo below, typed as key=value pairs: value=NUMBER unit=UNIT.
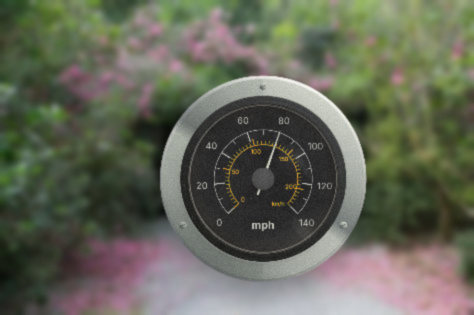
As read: value=80 unit=mph
